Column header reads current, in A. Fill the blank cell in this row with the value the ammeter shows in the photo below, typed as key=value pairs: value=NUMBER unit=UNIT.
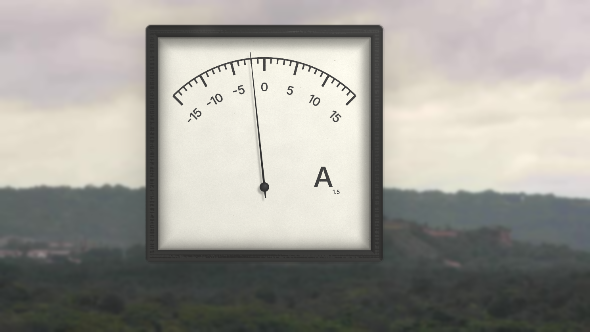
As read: value=-2 unit=A
